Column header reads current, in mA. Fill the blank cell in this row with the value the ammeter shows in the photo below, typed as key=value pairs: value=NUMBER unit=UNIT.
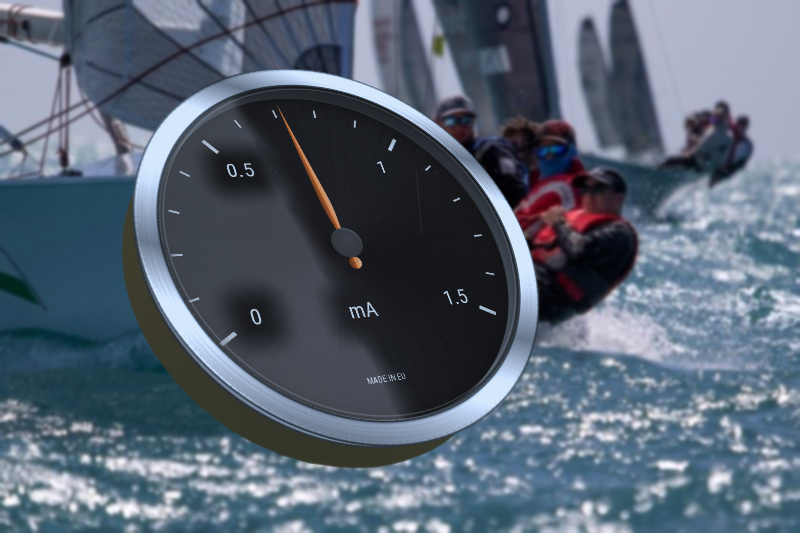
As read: value=0.7 unit=mA
